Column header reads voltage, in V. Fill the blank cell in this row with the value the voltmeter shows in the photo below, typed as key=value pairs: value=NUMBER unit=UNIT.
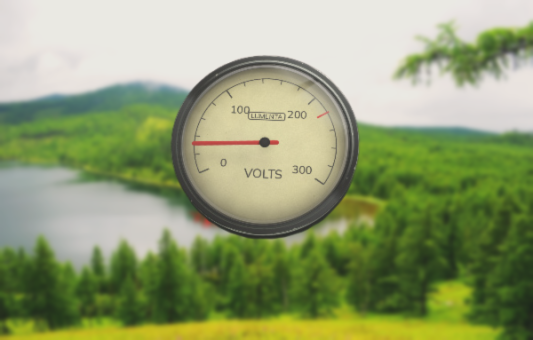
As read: value=30 unit=V
